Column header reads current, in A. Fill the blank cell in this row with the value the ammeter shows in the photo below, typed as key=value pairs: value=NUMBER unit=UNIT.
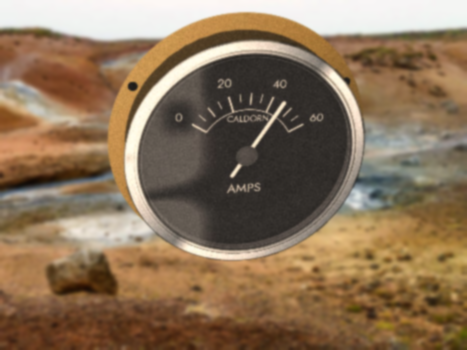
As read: value=45 unit=A
